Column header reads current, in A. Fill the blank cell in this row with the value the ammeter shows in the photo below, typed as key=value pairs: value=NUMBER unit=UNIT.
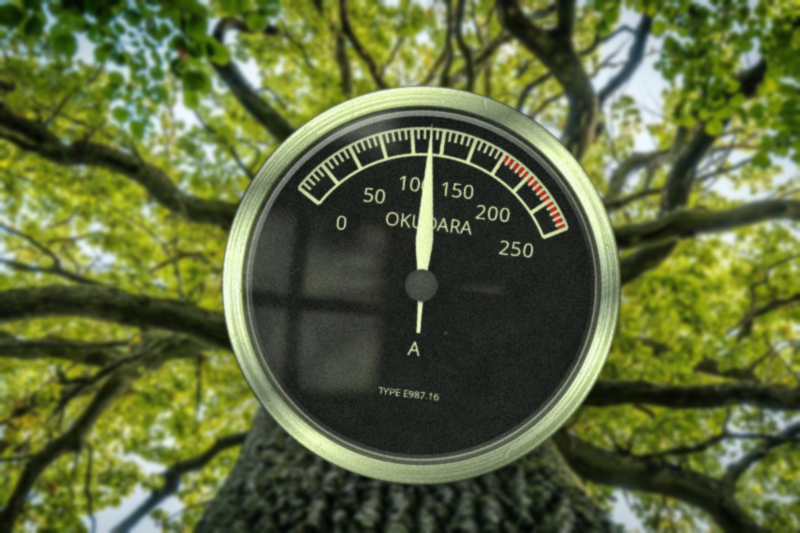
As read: value=115 unit=A
